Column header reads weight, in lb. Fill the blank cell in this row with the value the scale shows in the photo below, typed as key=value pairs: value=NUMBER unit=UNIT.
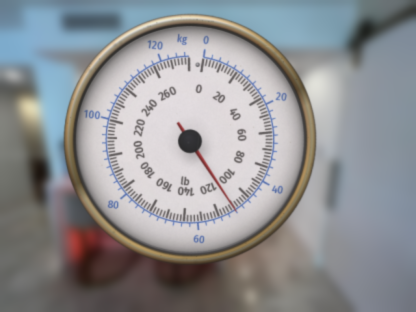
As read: value=110 unit=lb
